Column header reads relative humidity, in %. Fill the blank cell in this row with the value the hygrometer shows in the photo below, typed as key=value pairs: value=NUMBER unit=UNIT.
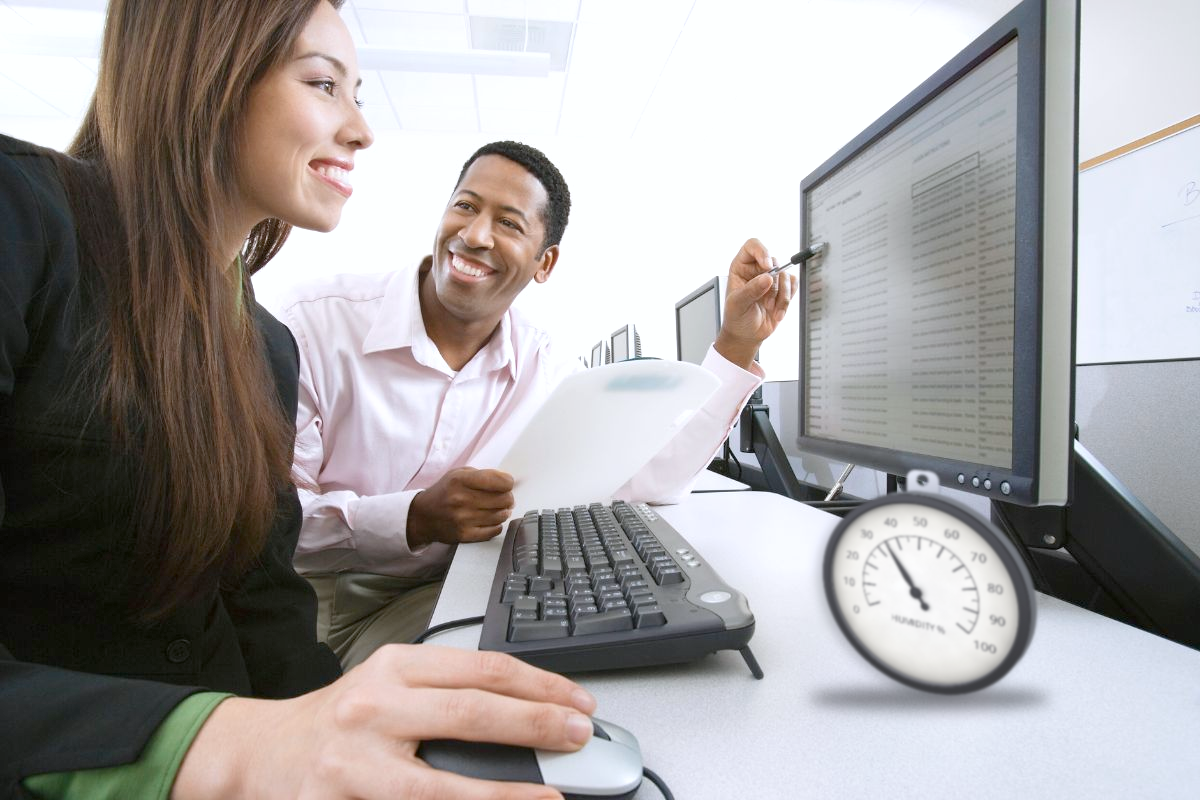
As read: value=35 unit=%
